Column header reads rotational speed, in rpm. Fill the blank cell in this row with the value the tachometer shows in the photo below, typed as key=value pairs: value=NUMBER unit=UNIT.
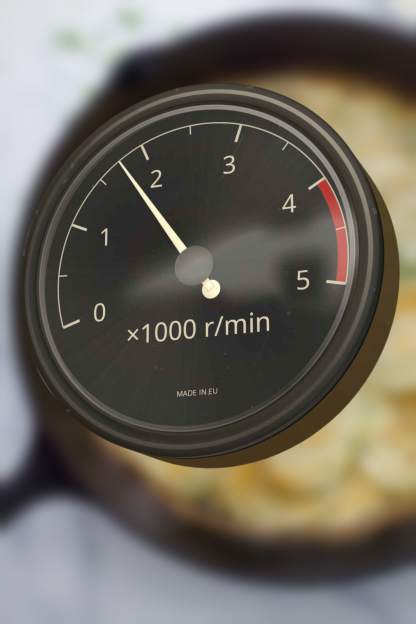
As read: value=1750 unit=rpm
